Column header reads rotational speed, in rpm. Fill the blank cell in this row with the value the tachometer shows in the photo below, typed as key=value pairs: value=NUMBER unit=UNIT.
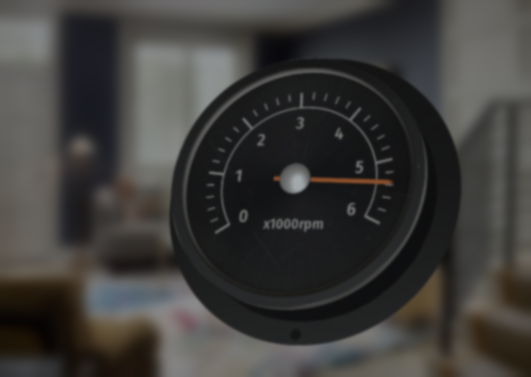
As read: value=5400 unit=rpm
